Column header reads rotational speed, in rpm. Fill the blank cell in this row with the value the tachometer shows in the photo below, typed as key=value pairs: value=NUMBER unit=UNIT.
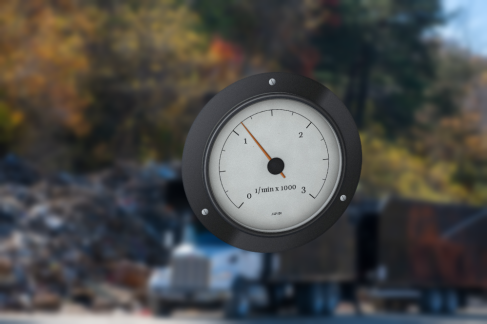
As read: value=1125 unit=rpm
